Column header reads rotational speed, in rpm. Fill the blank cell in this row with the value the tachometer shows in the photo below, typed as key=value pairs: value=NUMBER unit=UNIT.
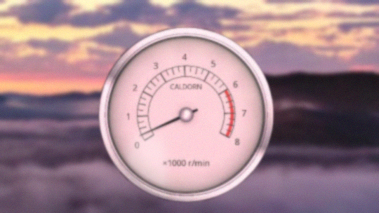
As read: value=250 unit=rpm
